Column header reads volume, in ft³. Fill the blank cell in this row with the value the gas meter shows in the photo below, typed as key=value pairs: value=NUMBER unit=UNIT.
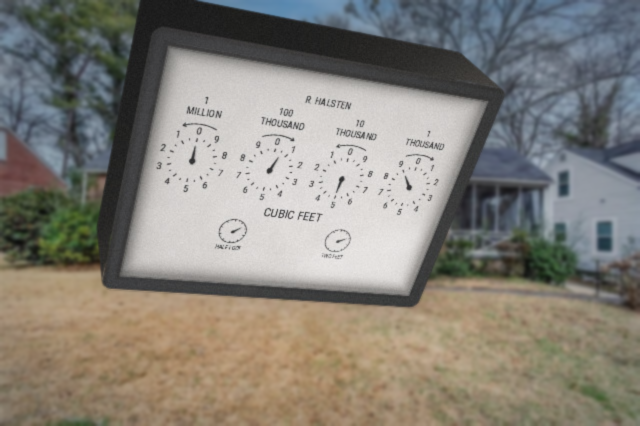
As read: value=4900 unit=ft³
